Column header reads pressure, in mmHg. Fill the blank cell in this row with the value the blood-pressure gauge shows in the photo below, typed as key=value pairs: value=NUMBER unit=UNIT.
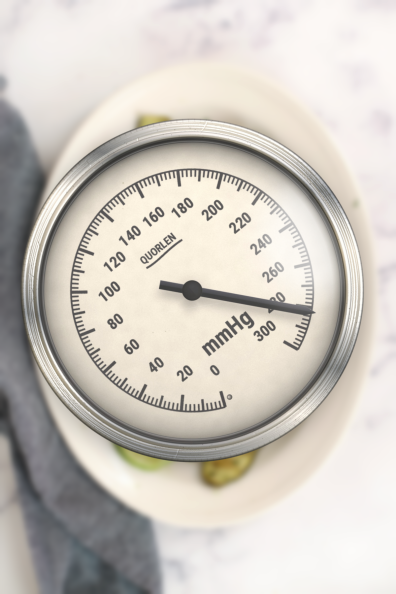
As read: value=282 unit=mmHg
